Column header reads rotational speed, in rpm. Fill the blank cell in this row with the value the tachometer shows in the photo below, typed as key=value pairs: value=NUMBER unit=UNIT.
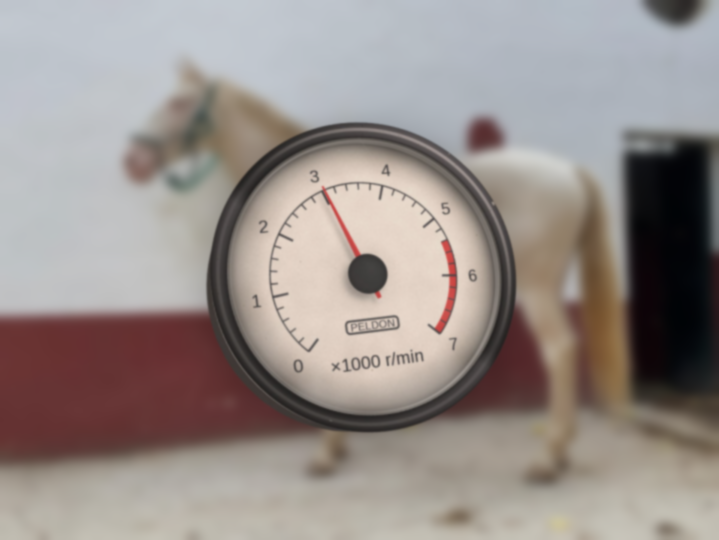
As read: value=3000 unit=rpm
